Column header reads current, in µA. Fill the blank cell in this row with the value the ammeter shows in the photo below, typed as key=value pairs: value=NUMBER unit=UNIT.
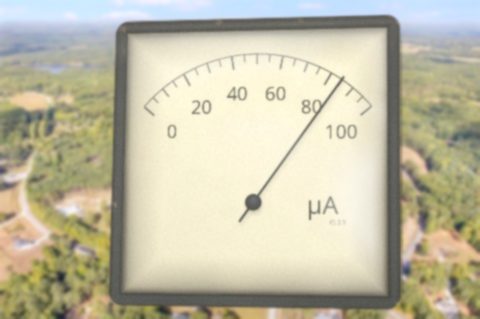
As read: value=85 unit=µA
